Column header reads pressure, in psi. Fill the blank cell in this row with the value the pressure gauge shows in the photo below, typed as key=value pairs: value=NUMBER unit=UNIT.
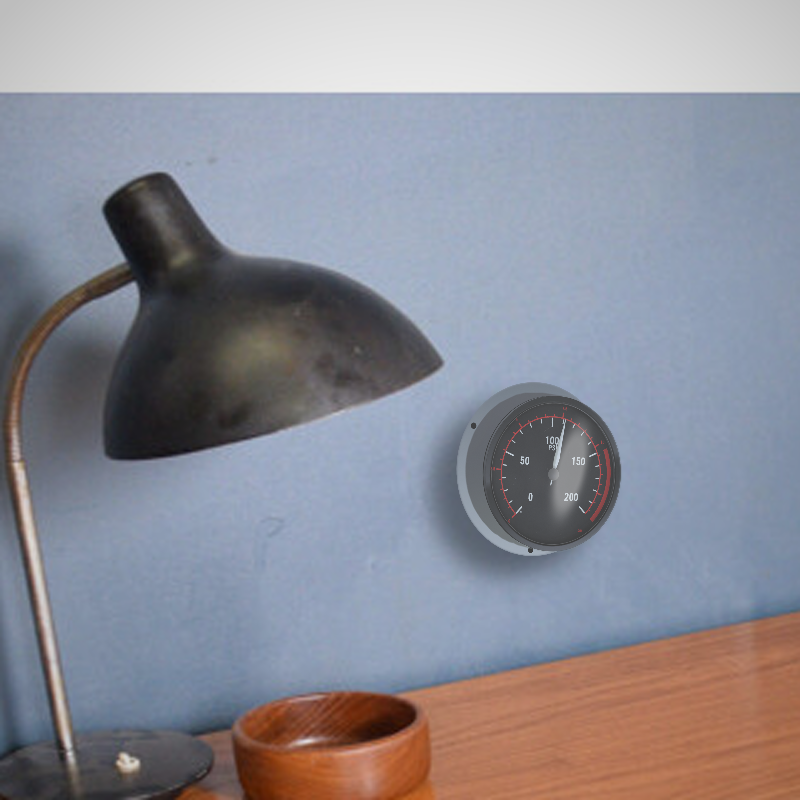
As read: value=110 unit=psi
